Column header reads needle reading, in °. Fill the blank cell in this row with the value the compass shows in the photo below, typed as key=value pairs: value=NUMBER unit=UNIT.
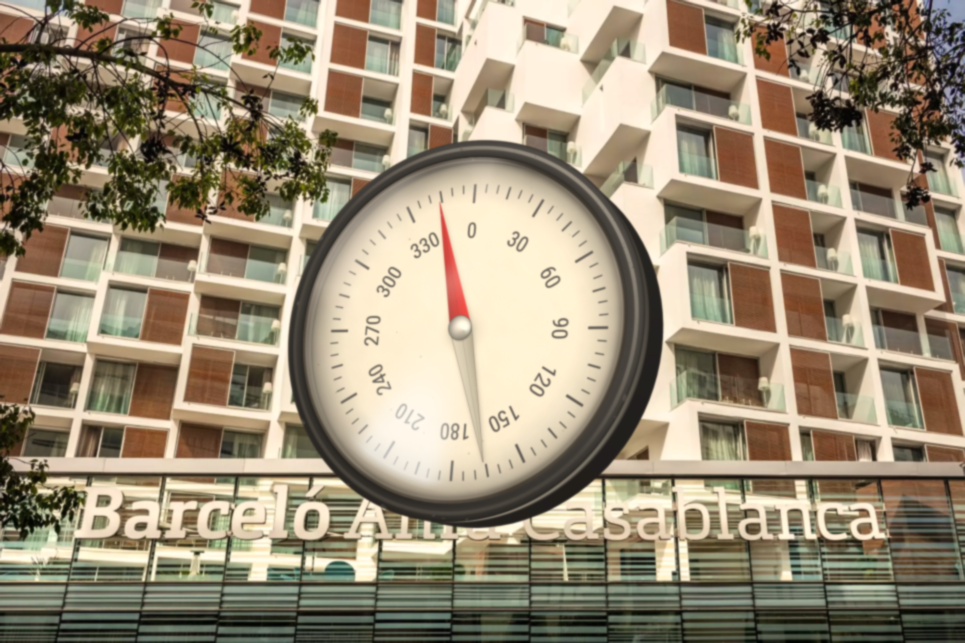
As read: value=345 unit=°
